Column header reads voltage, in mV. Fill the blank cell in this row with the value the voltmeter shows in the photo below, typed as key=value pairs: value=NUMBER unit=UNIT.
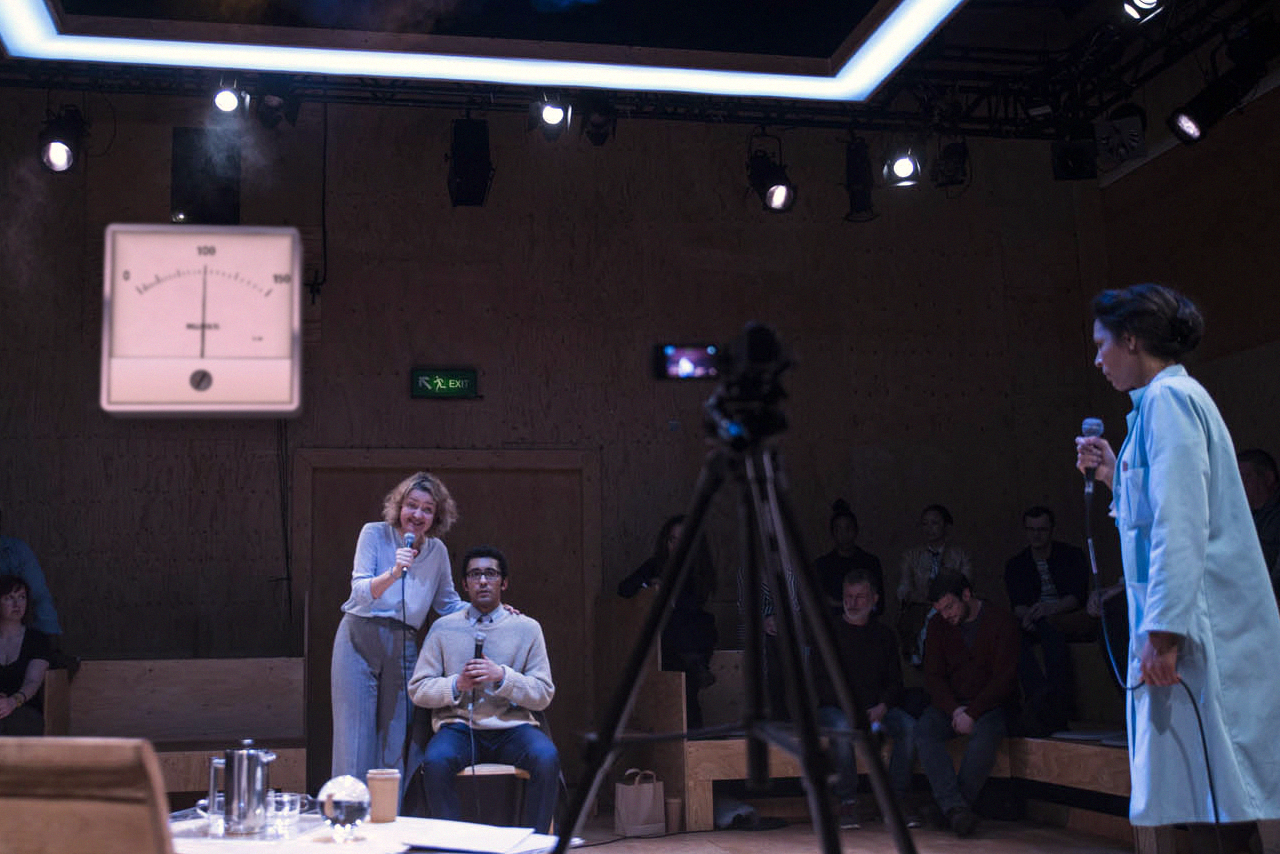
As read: value=100 unit=mV
